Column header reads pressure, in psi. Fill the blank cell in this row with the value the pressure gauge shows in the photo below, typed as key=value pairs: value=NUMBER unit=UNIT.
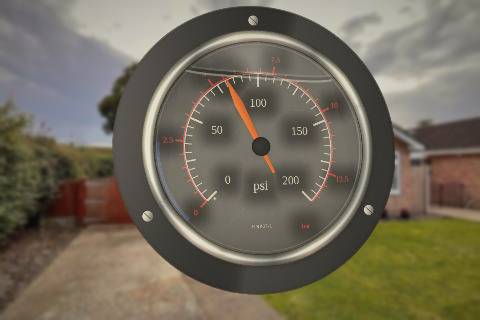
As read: value=80 unit=psi
